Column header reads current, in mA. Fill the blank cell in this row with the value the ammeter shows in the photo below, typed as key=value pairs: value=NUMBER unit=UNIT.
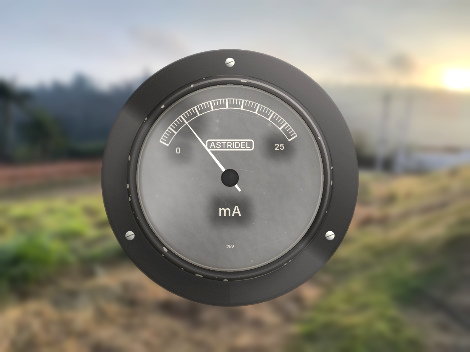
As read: value=5 unit=mA
